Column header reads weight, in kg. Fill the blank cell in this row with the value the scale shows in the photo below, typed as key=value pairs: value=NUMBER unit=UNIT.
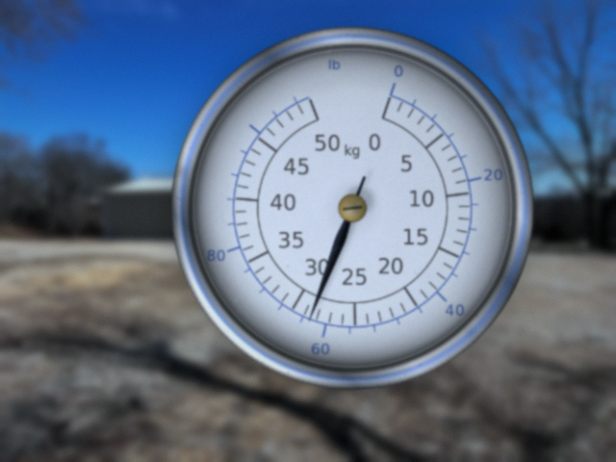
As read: value=28.5 unit=kg
